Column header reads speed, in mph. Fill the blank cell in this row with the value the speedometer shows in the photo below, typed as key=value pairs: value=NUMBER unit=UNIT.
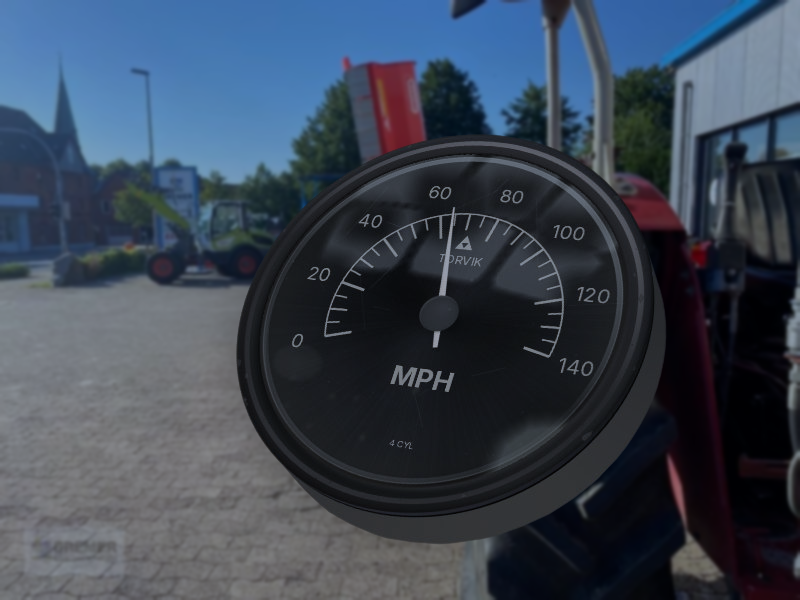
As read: value=65 unit=mph
